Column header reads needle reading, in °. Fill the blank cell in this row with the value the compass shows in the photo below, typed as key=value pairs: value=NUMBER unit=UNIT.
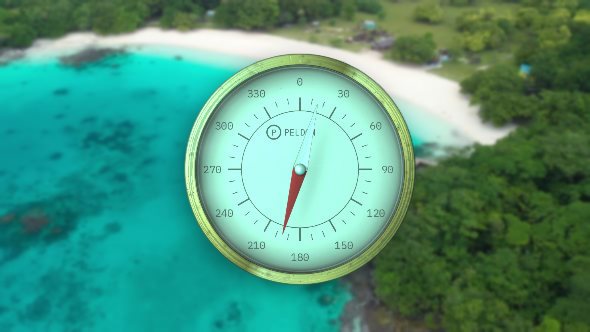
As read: value=195 unit=°
